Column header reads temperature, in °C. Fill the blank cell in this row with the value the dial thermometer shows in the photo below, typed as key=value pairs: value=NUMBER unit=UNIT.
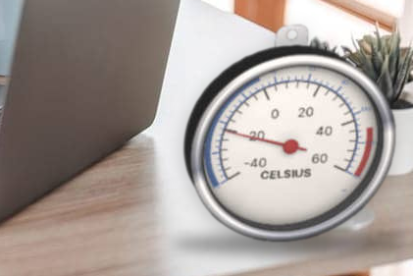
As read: value=-20 unit=°C
